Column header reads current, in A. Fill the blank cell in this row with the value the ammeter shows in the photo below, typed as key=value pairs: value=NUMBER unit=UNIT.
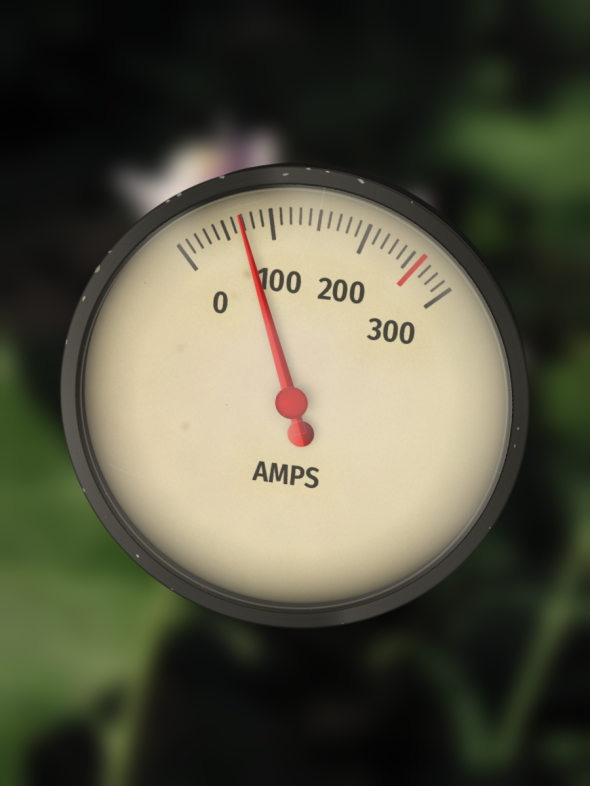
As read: value=70 unit=A
